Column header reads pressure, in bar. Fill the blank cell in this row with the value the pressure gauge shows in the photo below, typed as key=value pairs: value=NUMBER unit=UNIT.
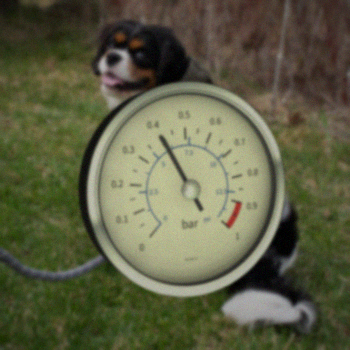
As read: value=0.4 unit=bar
